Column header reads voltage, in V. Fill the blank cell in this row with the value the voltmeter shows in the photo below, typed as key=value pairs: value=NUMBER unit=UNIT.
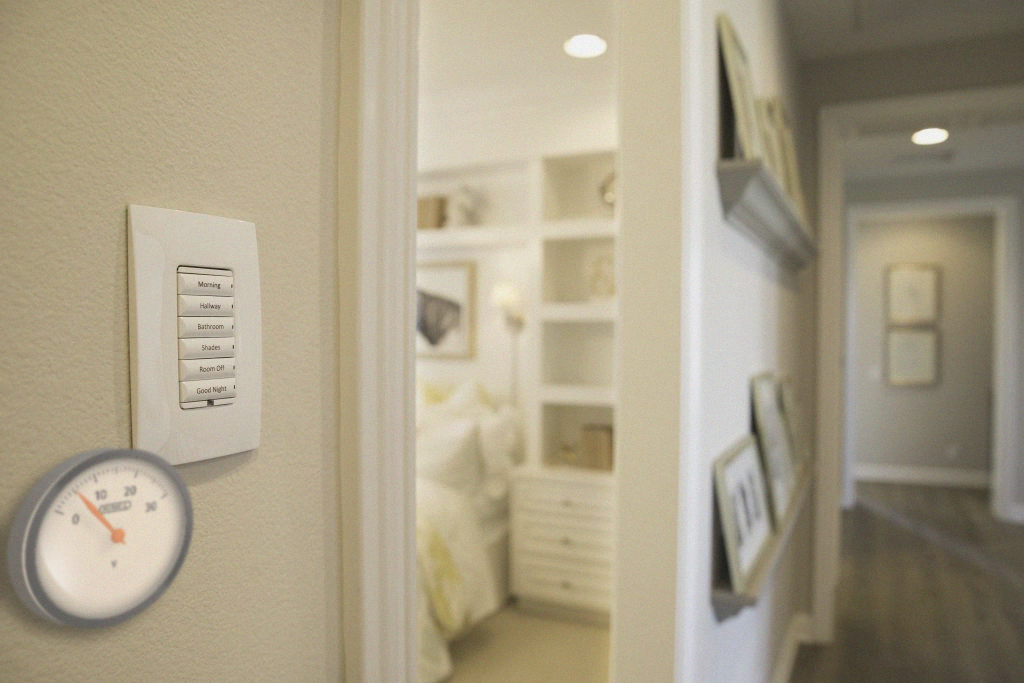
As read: value=5 unit=V
